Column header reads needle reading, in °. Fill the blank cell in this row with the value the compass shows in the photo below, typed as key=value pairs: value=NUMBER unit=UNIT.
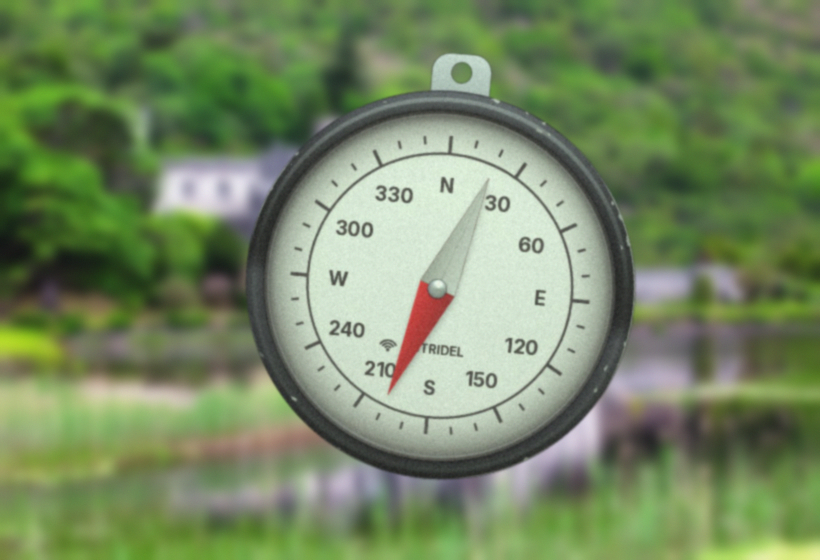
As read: value=200 unit=°
